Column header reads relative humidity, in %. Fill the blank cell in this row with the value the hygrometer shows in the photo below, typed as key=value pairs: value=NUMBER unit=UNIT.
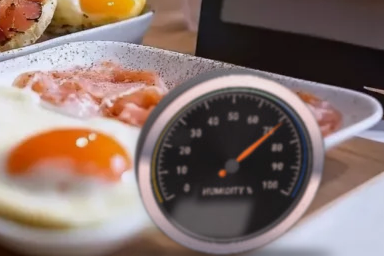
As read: value=70 unit=%
